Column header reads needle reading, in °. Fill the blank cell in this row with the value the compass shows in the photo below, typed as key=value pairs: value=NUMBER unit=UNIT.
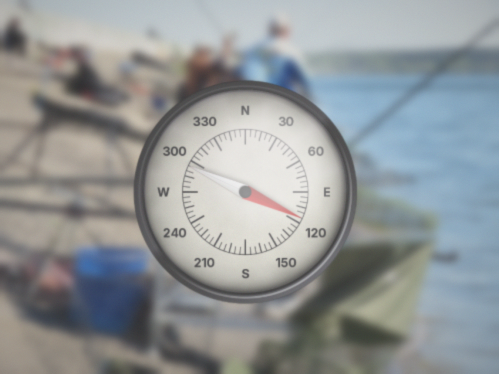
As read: value=115 unit=°
